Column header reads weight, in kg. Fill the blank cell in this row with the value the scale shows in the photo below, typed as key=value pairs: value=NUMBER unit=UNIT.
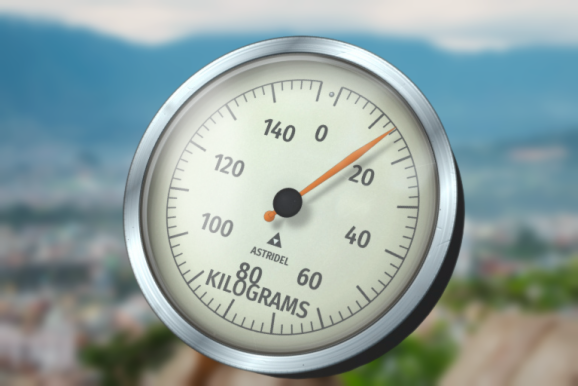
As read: value=14 unit=kg
